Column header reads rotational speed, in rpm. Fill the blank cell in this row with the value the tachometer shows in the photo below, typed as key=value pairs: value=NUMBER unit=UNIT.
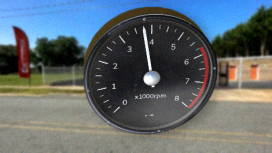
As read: value=3750 unit=rpm
